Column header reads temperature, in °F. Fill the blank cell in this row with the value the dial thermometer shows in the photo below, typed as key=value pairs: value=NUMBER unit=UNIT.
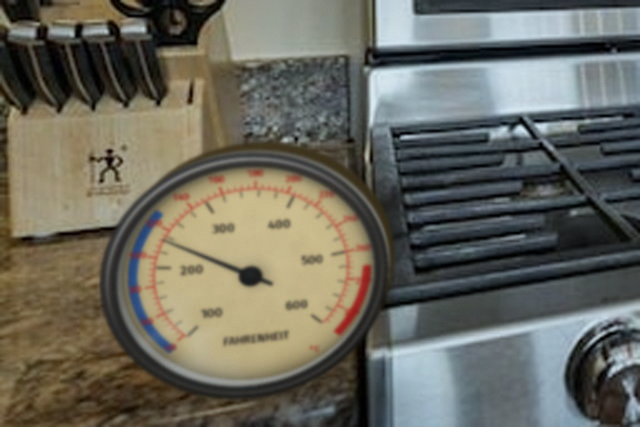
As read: value=240 unit=°F
